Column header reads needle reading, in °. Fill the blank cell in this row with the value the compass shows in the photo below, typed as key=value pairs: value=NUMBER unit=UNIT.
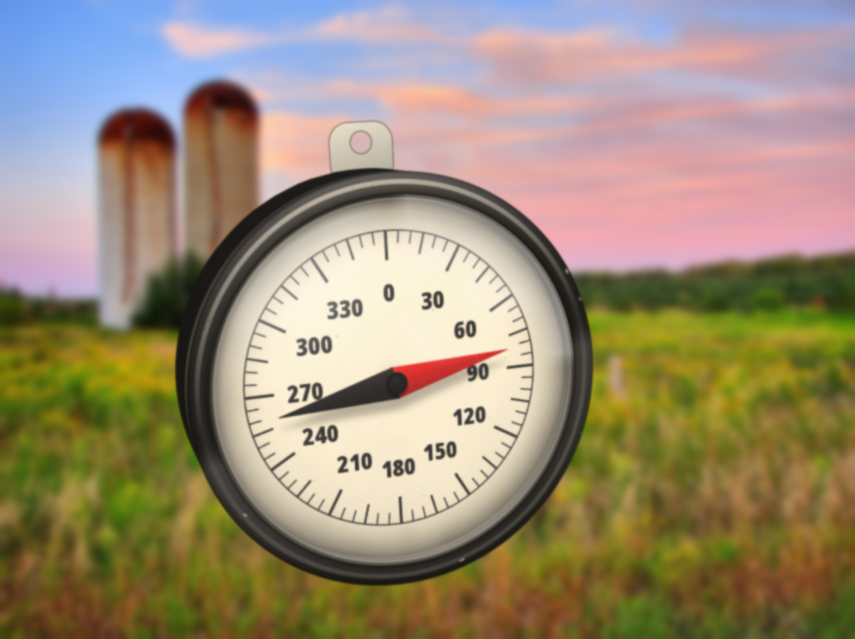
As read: value=80 unit=°
